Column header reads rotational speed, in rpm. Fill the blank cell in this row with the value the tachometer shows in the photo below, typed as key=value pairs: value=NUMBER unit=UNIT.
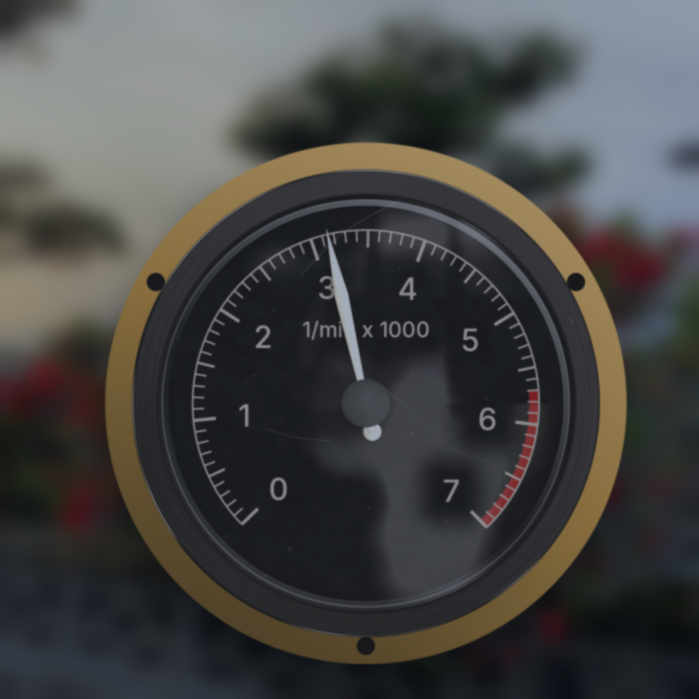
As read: value=3150 unit=rpm
